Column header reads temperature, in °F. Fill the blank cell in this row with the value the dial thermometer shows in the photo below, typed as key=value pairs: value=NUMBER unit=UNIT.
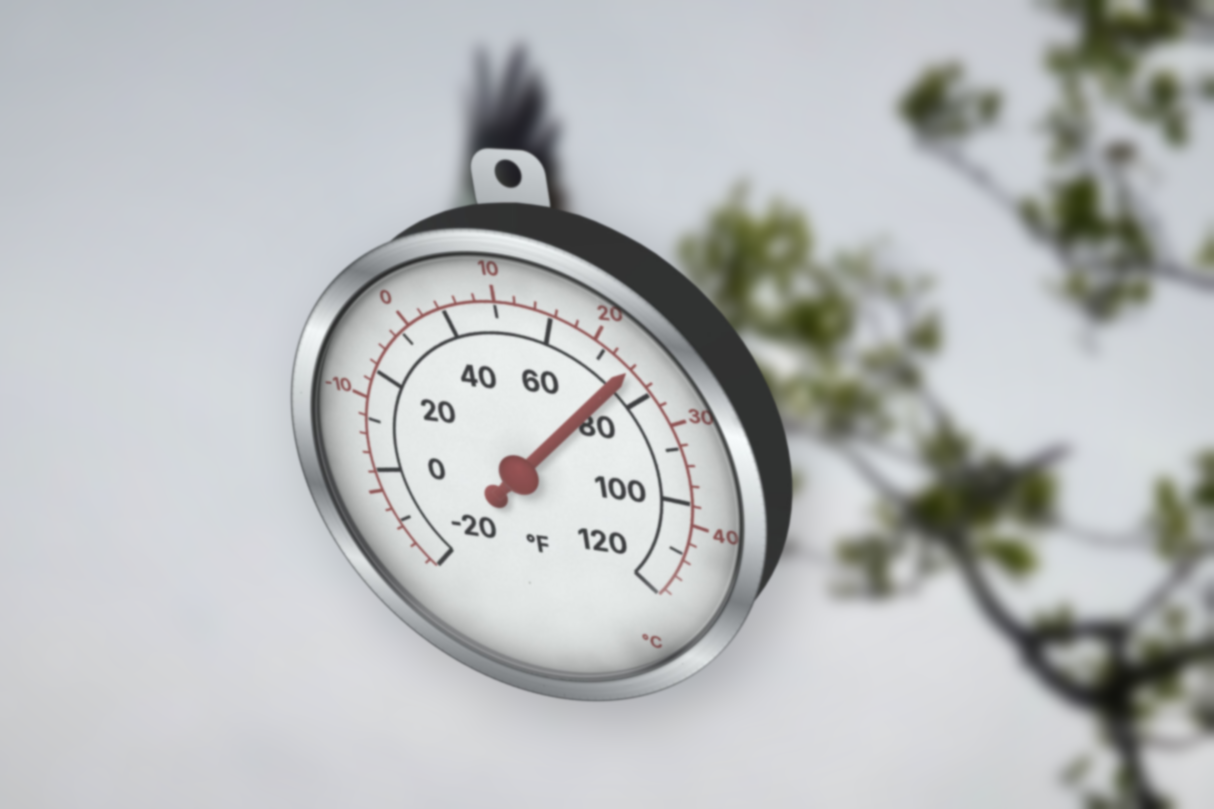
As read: value=75 unit=°F
